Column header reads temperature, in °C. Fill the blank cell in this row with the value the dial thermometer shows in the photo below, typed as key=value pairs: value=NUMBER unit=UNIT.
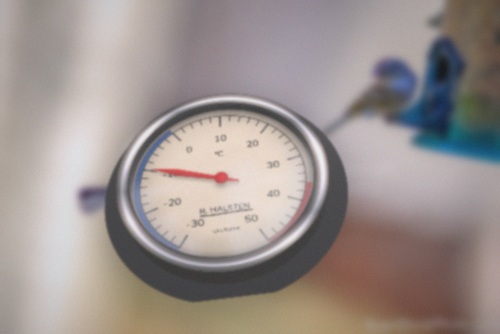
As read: value=-10 unit=°C
